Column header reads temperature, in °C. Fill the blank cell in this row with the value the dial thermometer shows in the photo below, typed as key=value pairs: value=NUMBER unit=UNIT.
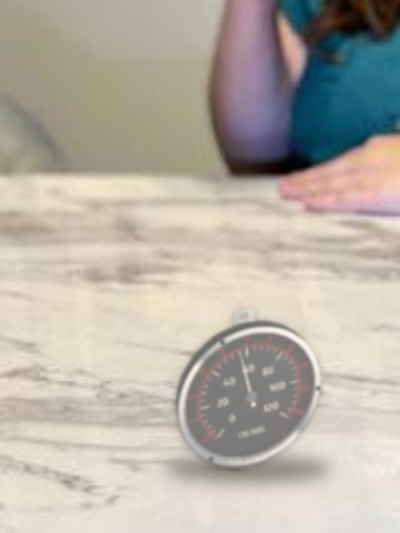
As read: value=56 unit=°C
